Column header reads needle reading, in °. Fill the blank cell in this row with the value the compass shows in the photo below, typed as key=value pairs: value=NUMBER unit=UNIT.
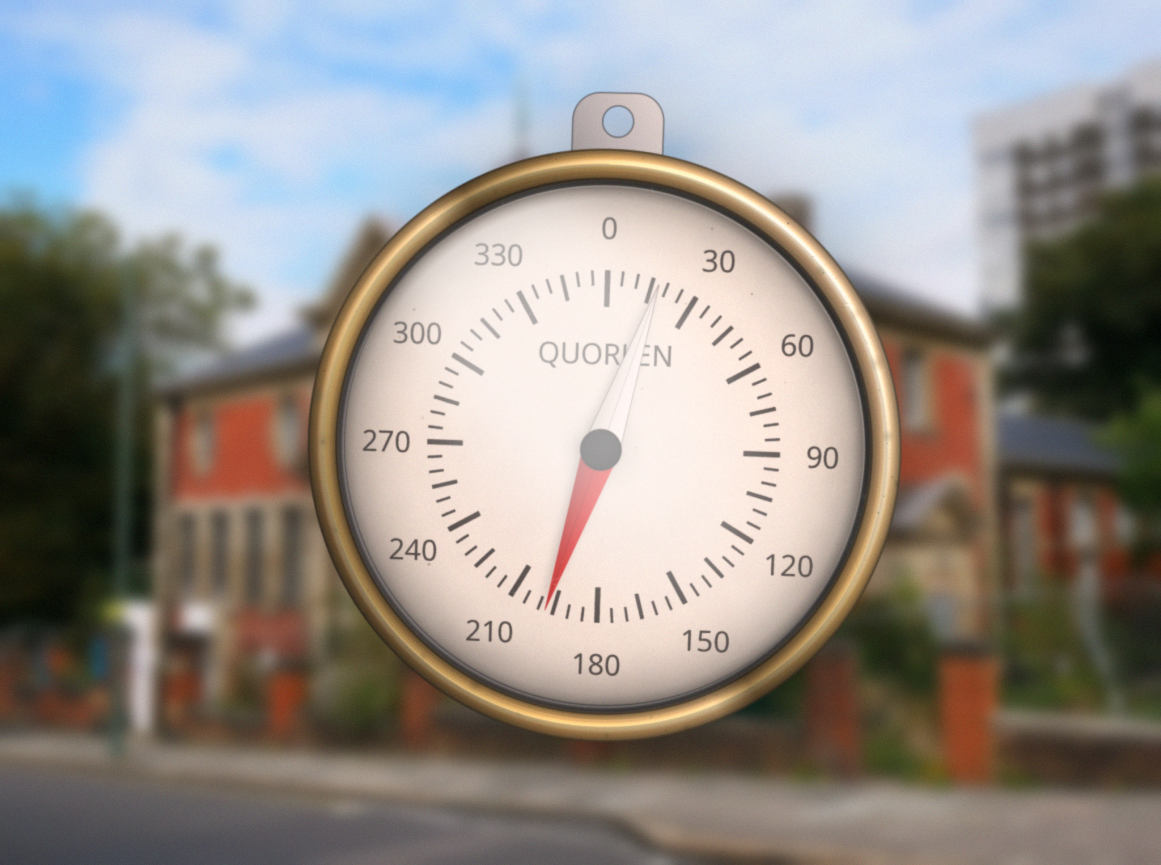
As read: value=197.5 unit=°
